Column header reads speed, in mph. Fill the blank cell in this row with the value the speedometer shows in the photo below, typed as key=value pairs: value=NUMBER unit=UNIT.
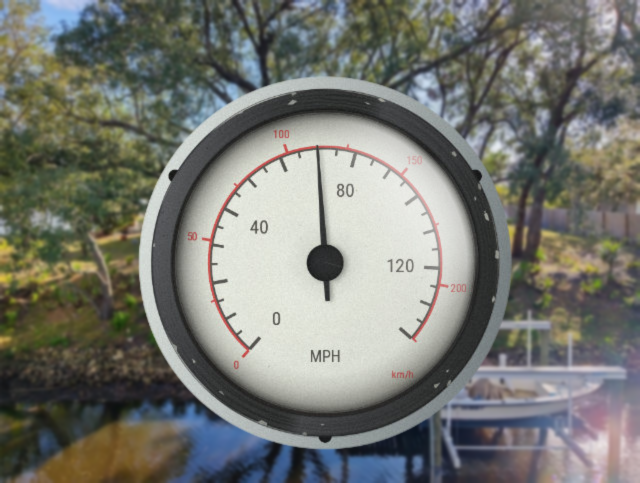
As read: value=70 unit=mph
